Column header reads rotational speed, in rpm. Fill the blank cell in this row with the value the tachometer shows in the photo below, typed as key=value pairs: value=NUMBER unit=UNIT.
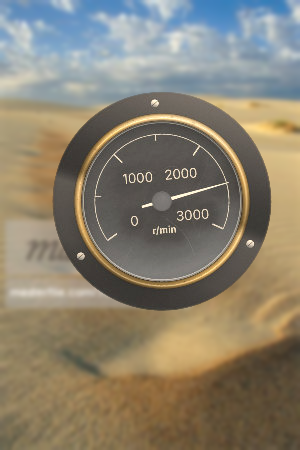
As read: value=2500 unit=rpm
